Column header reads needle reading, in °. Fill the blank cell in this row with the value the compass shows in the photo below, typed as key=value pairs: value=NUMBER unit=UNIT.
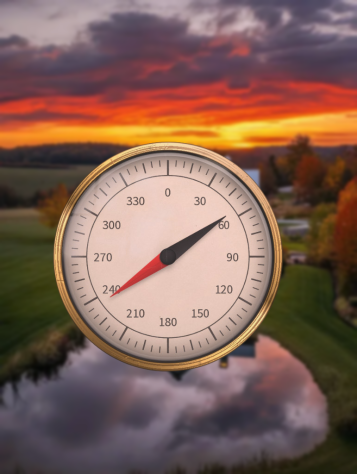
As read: value=235 unit=°
